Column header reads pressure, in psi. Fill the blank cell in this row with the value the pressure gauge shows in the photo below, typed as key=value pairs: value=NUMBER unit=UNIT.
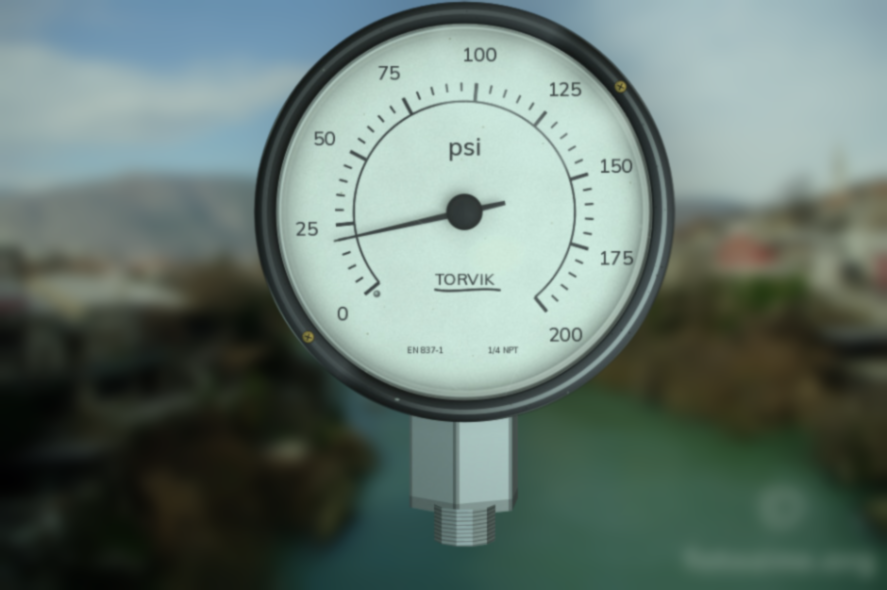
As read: value=20 unit=psi
